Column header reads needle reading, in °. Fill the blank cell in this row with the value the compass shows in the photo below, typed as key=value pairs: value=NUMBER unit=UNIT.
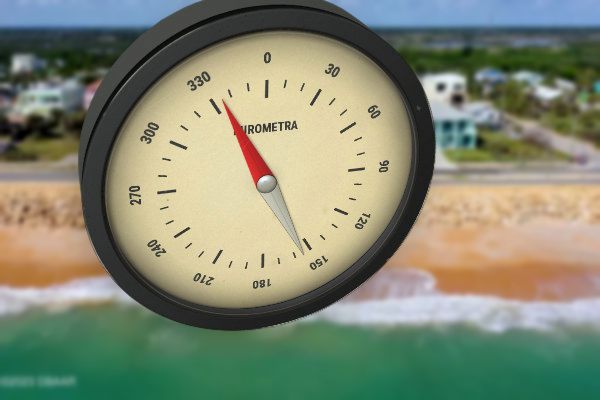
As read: value=335 unit=°
